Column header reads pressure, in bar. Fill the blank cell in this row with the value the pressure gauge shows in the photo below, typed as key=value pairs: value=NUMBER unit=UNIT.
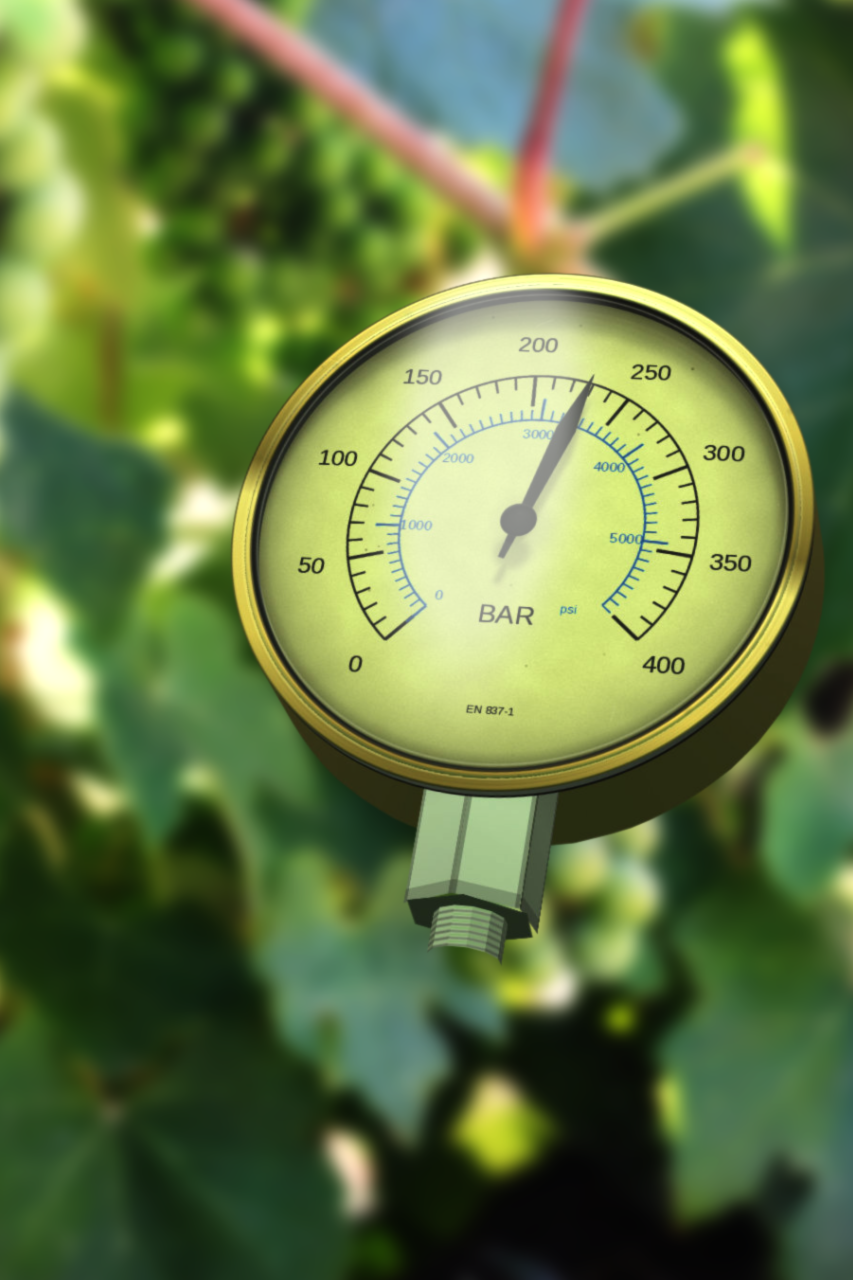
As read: value=230 unit=bar
